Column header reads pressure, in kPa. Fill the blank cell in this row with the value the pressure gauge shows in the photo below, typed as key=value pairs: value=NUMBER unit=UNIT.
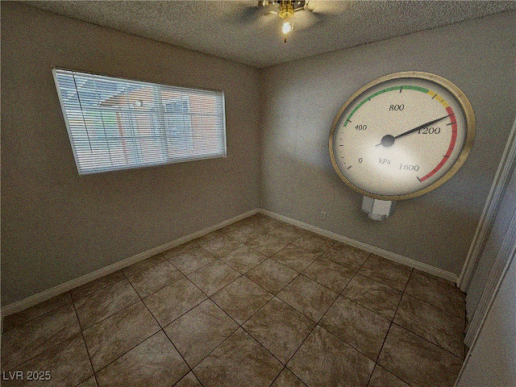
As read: value=1150 unit=kPa
